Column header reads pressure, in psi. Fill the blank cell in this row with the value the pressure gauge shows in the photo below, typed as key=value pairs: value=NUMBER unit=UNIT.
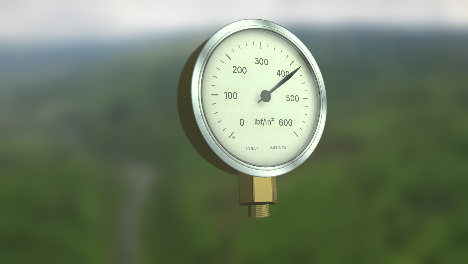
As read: value=420 unit=psi
